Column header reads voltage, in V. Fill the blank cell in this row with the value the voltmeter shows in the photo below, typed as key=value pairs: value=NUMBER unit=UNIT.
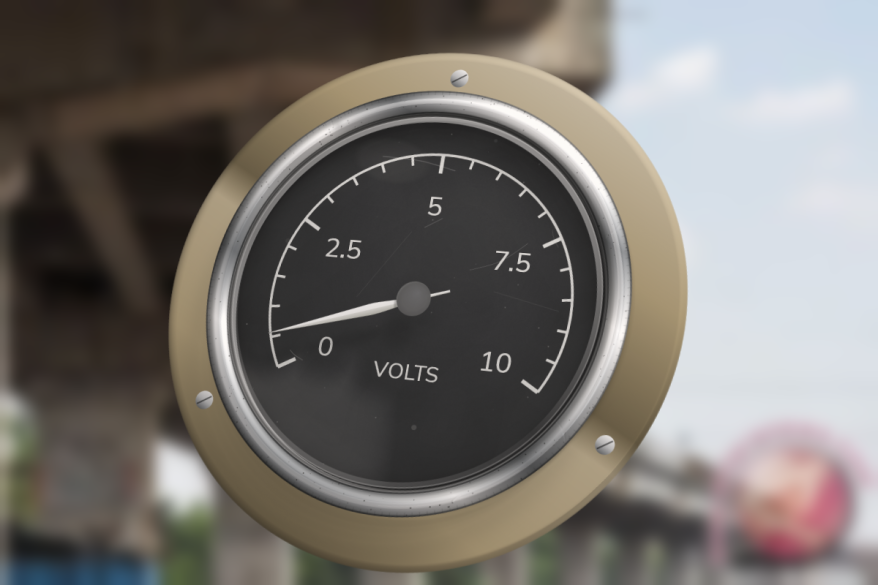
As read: value=0.5 unit=V
